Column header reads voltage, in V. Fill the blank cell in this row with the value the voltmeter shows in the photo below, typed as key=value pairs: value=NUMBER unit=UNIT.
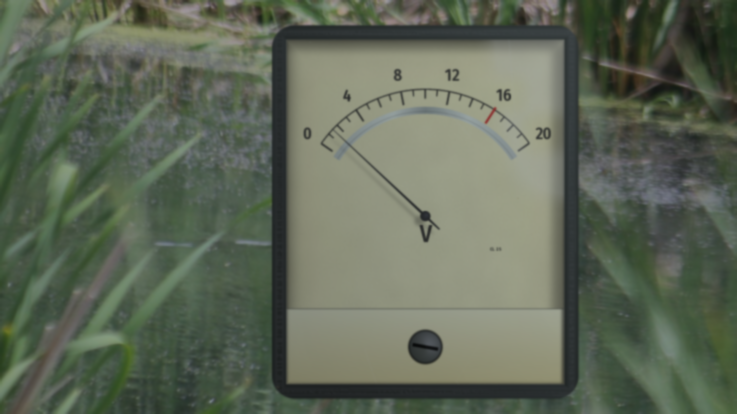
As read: value=1.5 unit=V
